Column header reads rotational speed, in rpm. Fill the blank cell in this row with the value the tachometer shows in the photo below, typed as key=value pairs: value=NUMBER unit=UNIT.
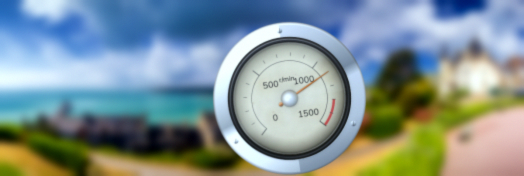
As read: value=1100 unit=rpm
